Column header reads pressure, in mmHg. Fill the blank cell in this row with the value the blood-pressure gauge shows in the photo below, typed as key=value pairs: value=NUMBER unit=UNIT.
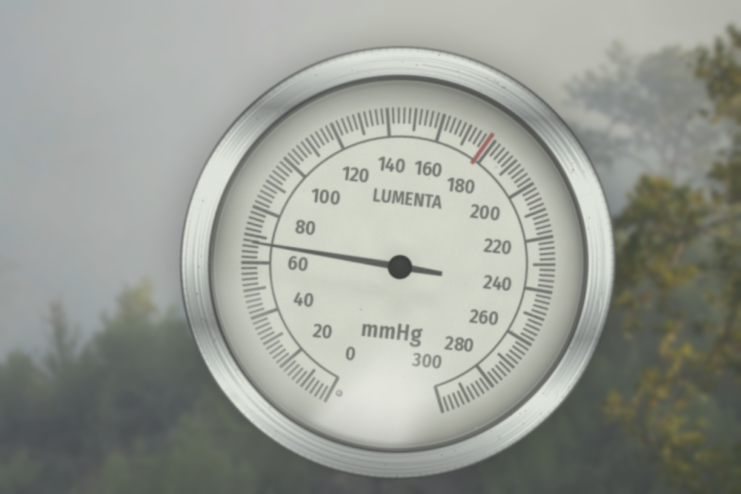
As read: value=68 unit=mmHg
